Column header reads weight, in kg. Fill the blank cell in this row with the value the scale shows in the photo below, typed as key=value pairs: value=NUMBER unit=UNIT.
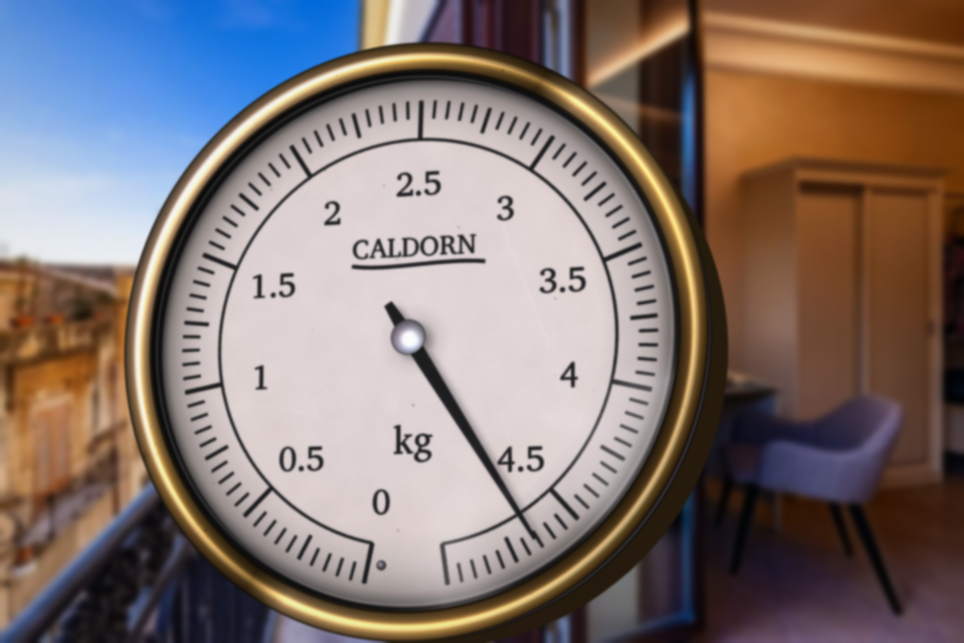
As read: value=4.65 unit=kg
